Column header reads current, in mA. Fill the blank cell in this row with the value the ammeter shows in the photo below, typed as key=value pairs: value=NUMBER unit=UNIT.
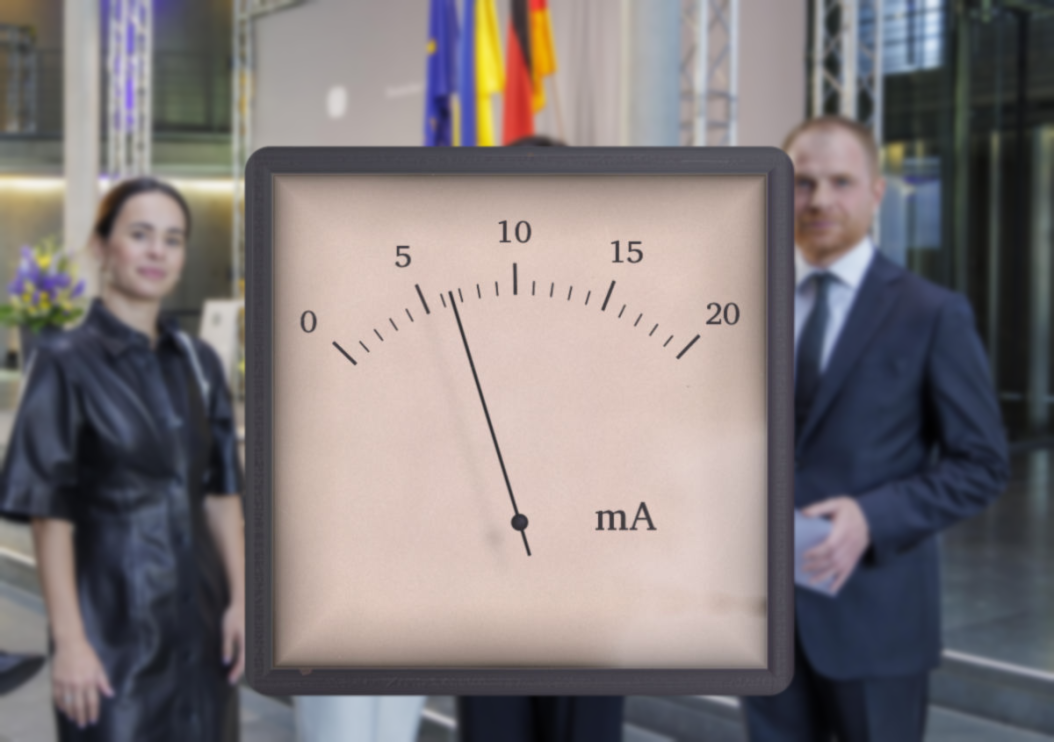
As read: value=6.5 unit=mA
